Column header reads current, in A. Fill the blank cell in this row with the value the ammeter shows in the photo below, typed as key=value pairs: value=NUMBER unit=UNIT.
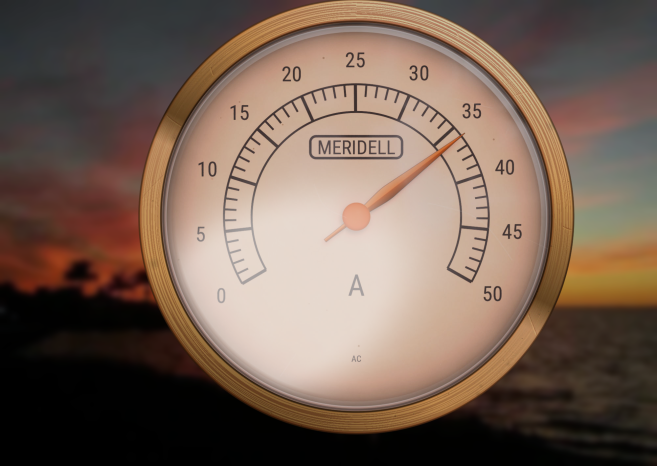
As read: value=36 unit=A
